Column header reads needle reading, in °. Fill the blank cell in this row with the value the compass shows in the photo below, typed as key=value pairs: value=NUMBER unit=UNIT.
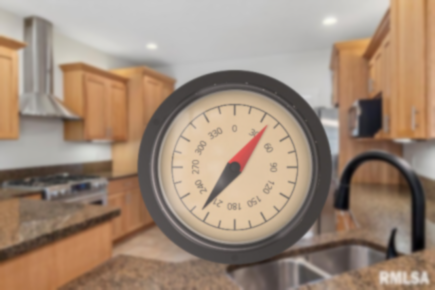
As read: value=37.5 unit=°
